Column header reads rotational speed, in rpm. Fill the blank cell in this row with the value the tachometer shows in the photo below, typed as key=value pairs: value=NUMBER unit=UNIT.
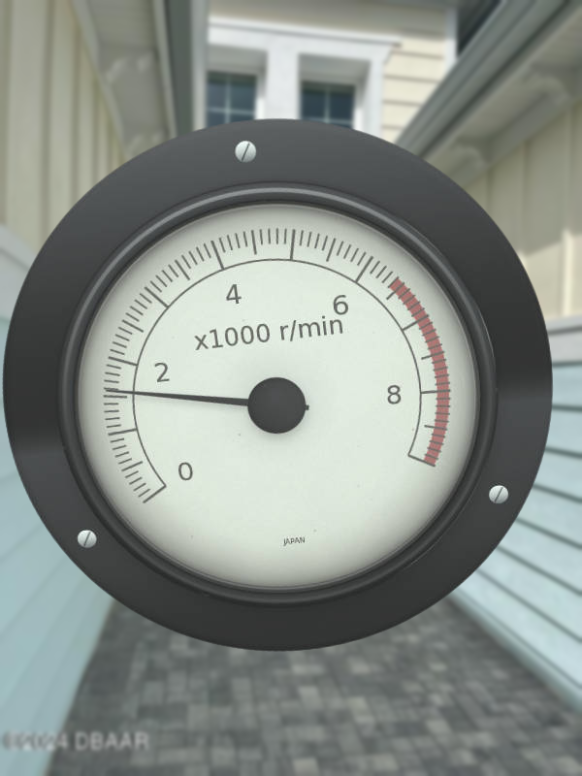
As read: value=1600 unit=rpm
